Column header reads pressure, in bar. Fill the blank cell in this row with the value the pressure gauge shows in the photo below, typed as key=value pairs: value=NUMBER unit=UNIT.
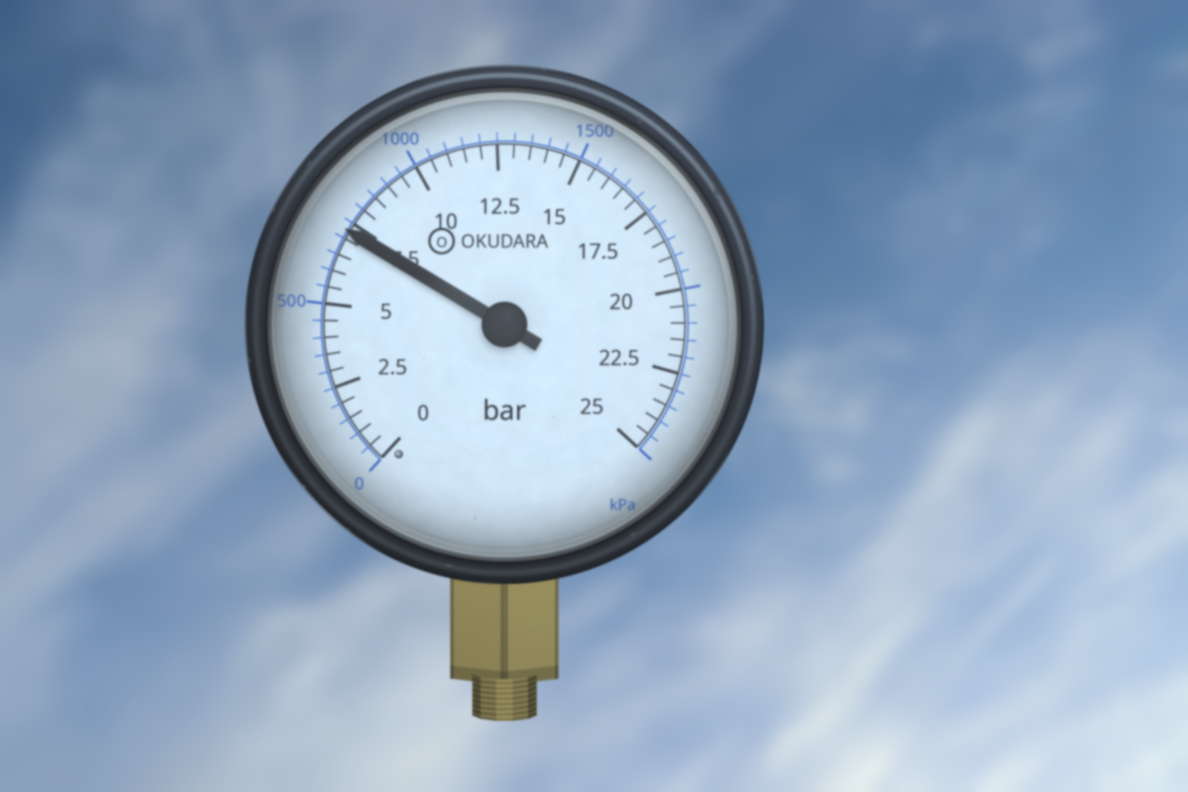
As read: value=7.25 unit=bar
